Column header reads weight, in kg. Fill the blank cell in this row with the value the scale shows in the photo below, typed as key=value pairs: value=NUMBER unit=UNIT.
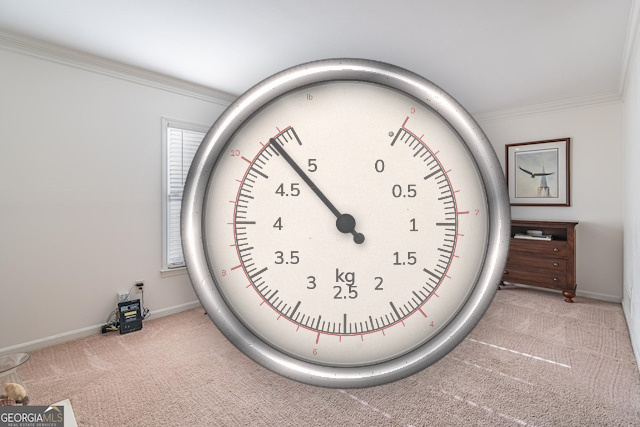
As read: value=4.8 unit=kg
